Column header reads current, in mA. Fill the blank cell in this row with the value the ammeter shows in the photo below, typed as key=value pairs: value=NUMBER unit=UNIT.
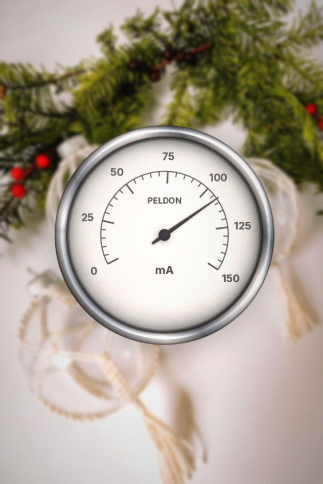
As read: value=107.5 unit=mA
